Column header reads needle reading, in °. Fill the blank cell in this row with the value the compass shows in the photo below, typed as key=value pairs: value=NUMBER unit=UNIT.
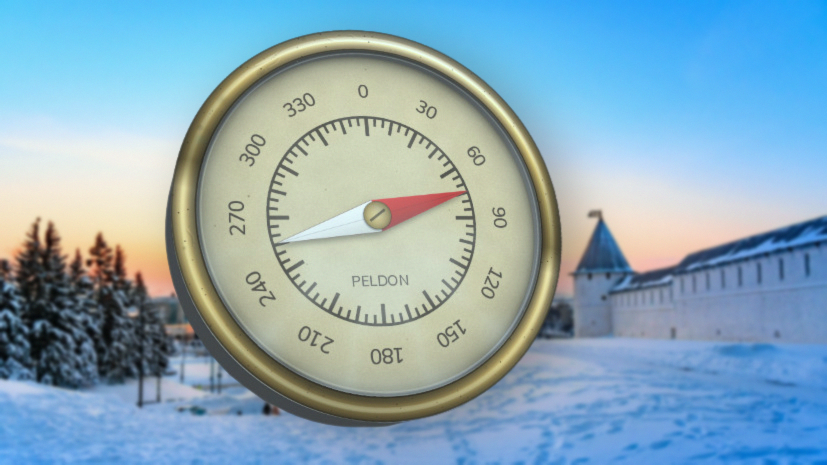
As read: value=75 unit=°
